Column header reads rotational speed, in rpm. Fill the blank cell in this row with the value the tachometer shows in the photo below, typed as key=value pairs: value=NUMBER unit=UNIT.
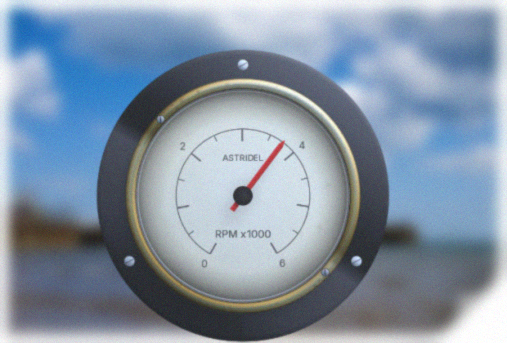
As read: value=3750 unit=rpm
